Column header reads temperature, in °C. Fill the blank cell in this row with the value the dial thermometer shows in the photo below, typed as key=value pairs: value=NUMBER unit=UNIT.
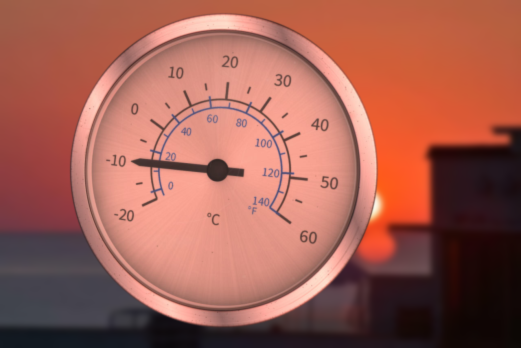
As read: value=-10 unit=°C
